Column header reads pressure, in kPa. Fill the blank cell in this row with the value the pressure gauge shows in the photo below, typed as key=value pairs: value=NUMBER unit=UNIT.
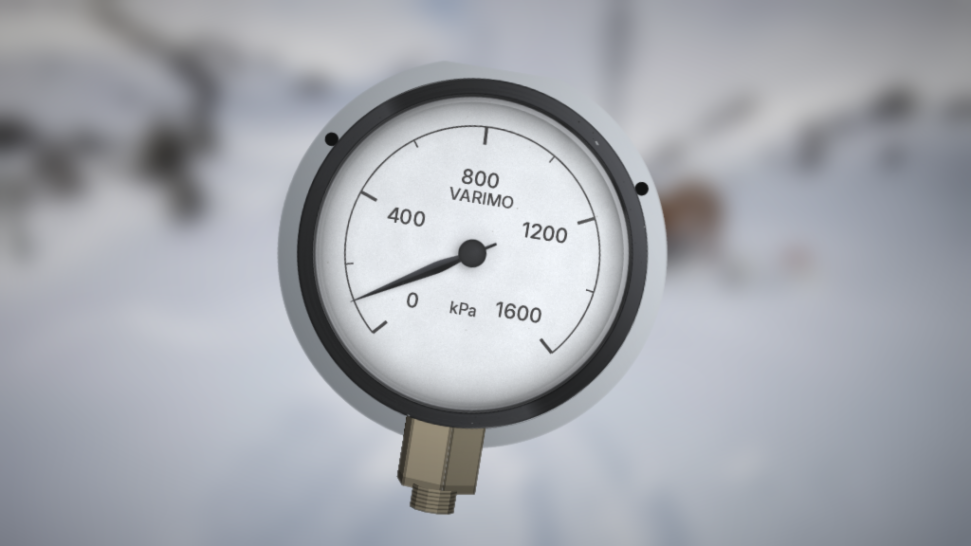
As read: value=100 unit=kPa
